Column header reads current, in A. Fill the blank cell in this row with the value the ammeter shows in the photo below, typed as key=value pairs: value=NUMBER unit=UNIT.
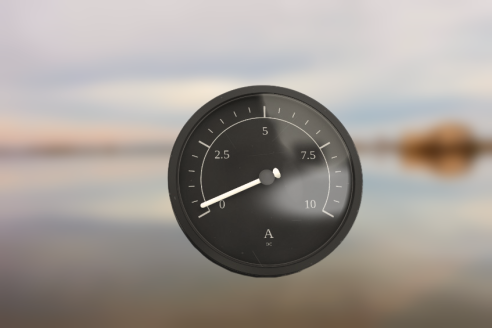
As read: value=0.25 unit=A
